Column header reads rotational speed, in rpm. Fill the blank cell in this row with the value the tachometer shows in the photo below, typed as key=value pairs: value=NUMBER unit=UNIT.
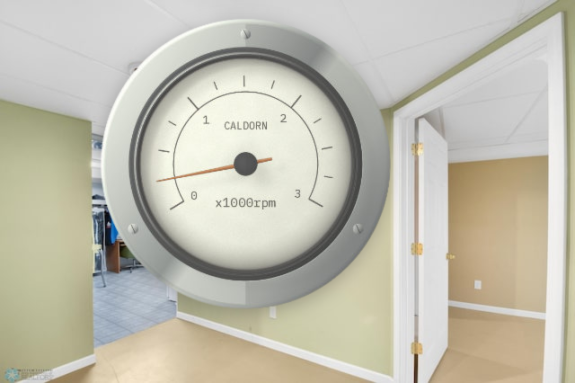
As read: value=250 unit=rpm
